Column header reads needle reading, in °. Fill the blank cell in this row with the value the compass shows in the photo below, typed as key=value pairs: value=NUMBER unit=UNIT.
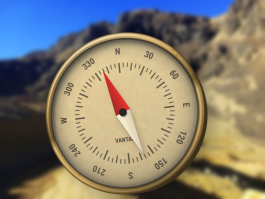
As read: value=340 unit=°
